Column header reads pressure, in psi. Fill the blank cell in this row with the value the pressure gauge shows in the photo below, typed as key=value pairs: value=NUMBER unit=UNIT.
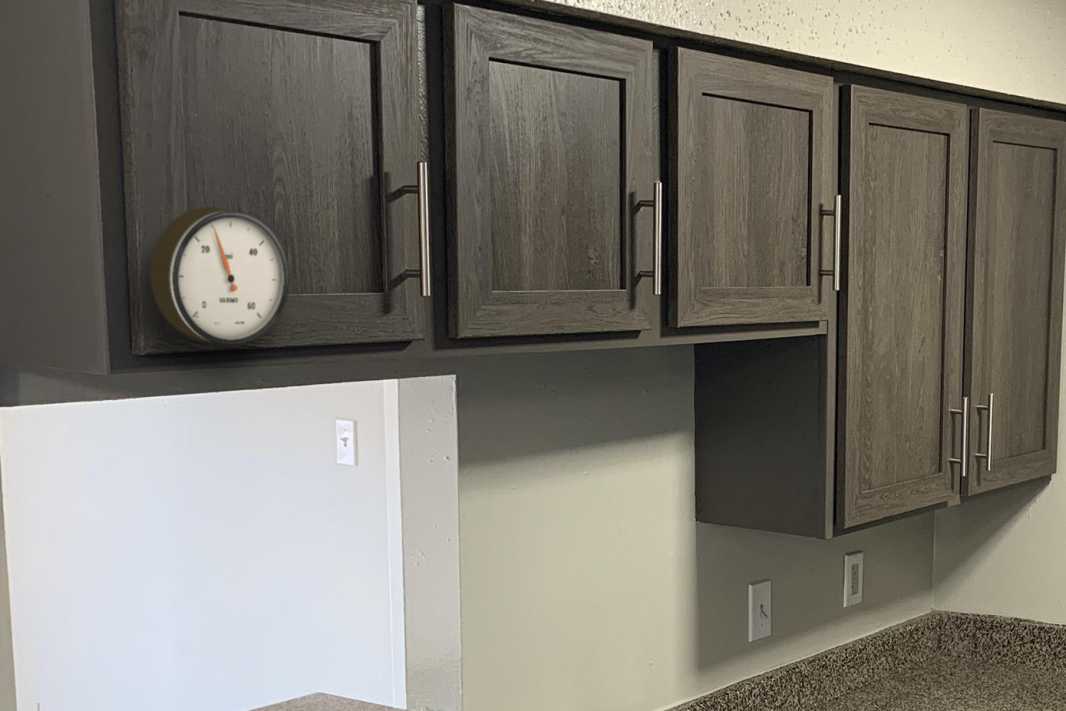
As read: value=25 unit=psi
